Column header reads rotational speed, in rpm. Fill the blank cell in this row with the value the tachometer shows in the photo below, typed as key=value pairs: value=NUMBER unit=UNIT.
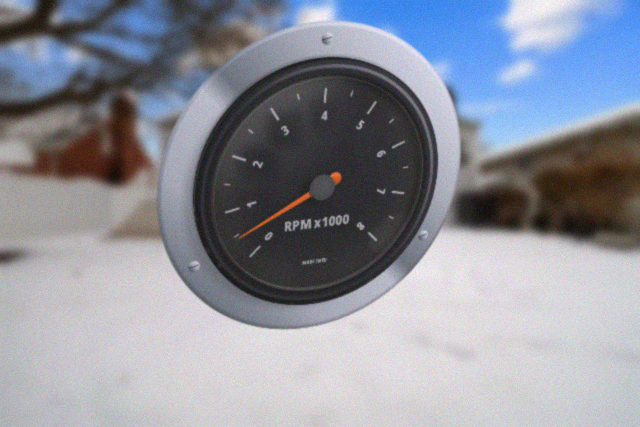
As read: value=500 unit=rpm
